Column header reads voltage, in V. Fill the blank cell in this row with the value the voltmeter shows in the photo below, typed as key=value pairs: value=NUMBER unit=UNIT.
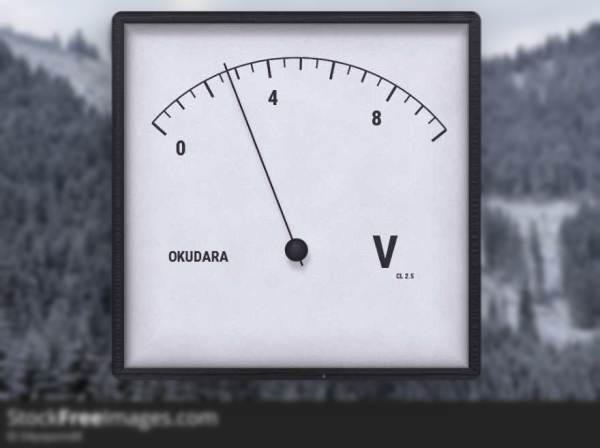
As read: value=2.75 unit=V
